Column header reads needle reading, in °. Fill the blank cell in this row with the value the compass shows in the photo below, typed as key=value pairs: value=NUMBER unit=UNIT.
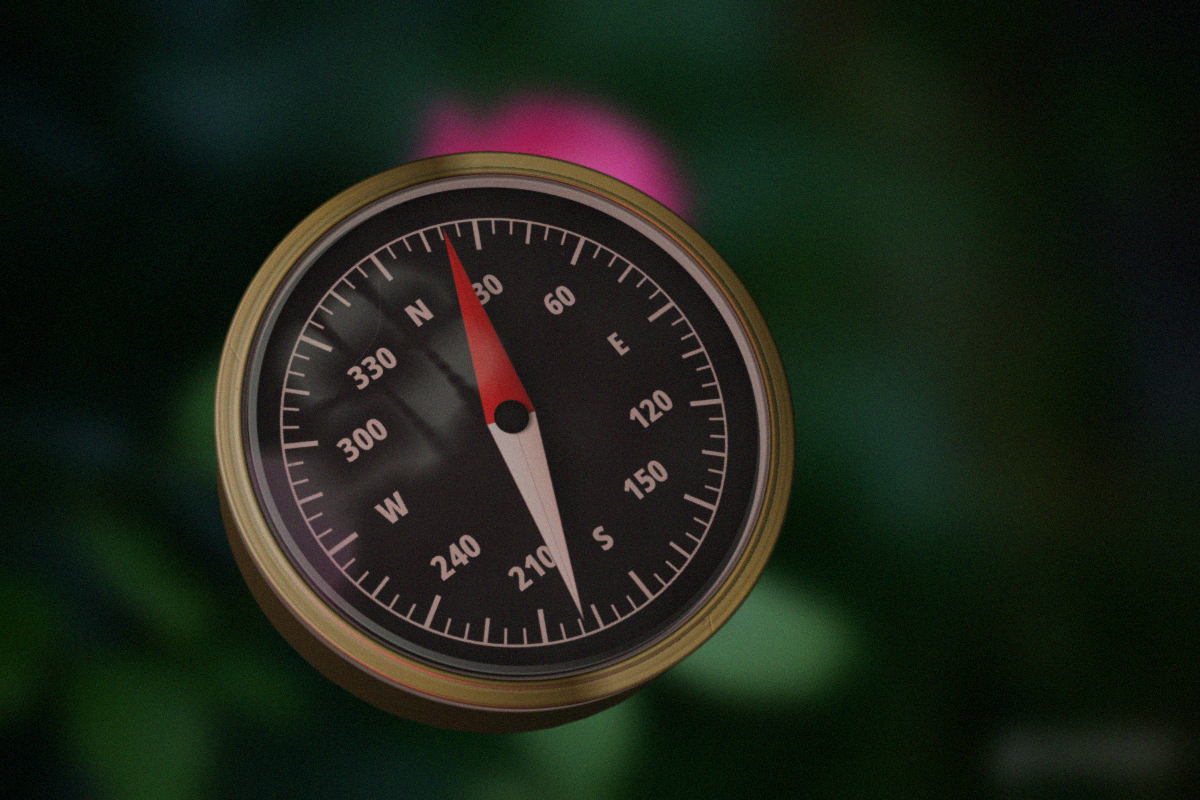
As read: value=20 unit=°
